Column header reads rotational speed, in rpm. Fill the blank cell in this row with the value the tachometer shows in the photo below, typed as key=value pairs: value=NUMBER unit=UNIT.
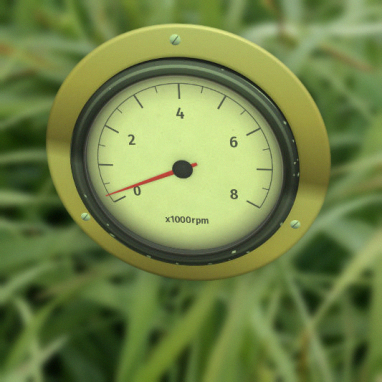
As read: value=250 unit=rpm
